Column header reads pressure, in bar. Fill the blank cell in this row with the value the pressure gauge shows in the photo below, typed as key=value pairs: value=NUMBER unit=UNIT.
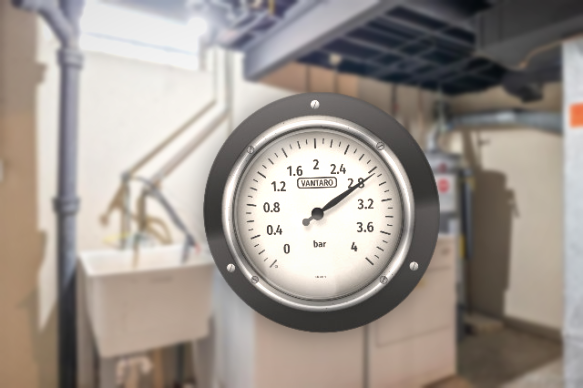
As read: value=2.85 unit=bar
